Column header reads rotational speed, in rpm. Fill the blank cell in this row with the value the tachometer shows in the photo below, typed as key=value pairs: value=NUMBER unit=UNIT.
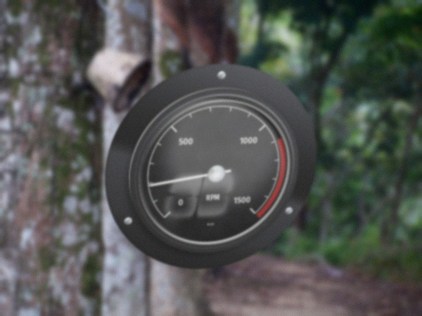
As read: value=200 unit=rpm
